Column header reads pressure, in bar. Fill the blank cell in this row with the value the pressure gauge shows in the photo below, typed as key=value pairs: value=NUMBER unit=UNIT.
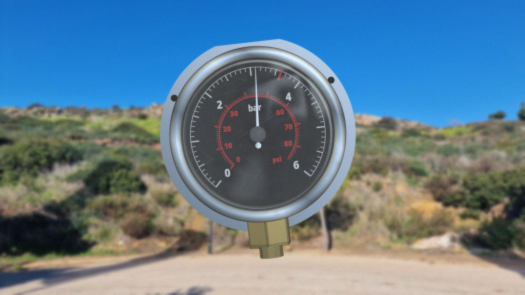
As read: value=3.1 unit=bar
